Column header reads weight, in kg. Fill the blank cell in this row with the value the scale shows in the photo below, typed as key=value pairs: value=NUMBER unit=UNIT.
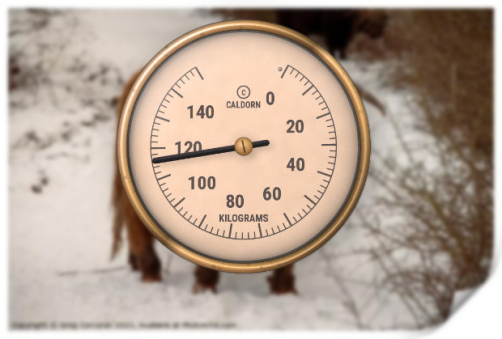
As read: value=116 unit=kg
